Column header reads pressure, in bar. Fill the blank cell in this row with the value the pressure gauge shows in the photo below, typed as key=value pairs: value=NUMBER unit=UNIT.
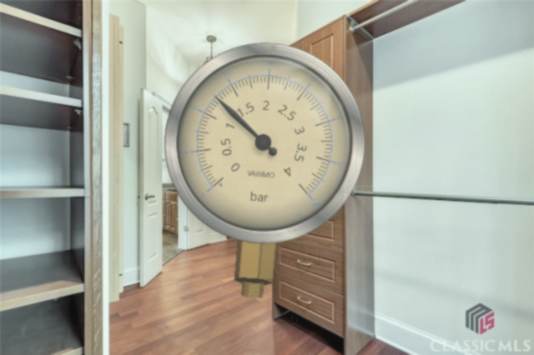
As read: value=1.25 unit=bar
